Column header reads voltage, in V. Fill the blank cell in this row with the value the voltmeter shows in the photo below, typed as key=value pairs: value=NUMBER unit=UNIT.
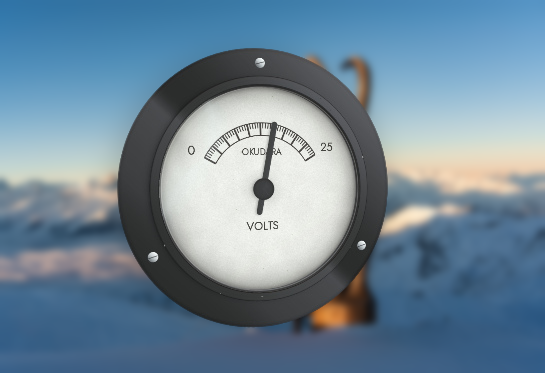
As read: value=15 unit=V
